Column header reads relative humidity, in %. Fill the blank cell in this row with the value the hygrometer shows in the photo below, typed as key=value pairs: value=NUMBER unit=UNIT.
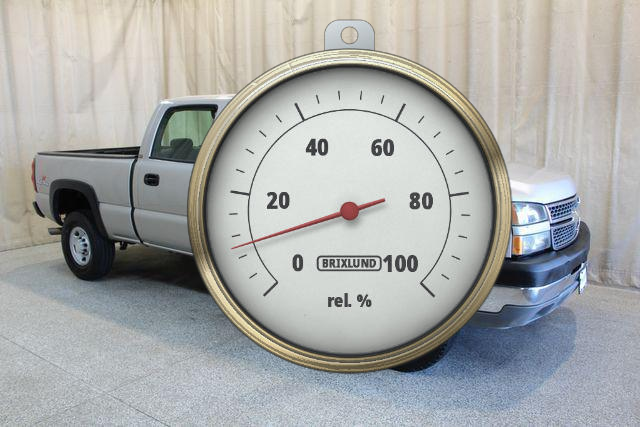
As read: value=10 unit=%
